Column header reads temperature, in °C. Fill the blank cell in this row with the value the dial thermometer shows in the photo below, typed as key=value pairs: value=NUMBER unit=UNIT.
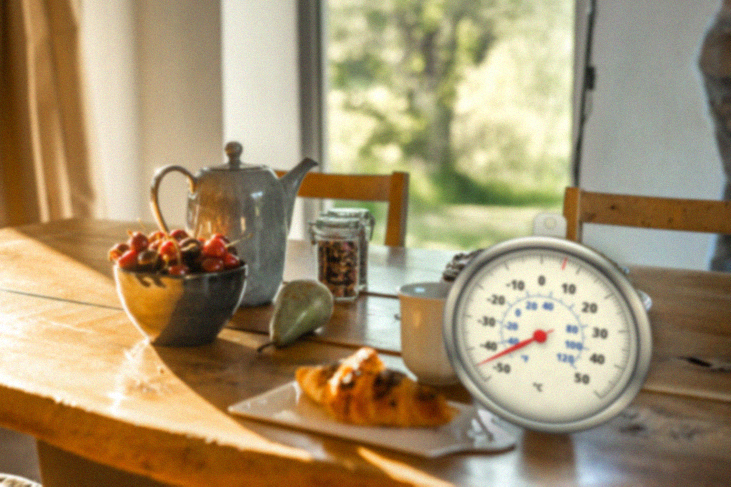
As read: value=-45 unit=°C
